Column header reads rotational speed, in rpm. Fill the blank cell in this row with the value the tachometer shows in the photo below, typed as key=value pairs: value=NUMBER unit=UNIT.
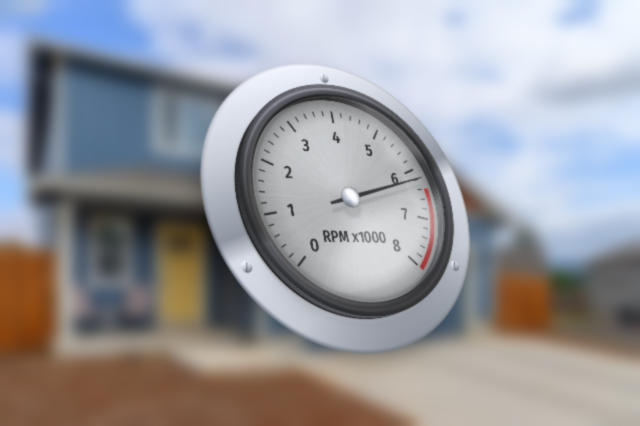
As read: value=6200 unit=rpm
